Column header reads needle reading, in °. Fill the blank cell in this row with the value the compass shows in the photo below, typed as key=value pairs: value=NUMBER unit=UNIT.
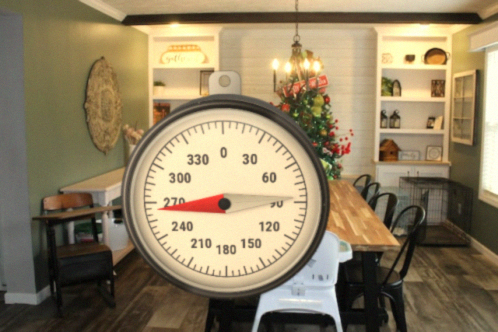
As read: value=265 unit=°
